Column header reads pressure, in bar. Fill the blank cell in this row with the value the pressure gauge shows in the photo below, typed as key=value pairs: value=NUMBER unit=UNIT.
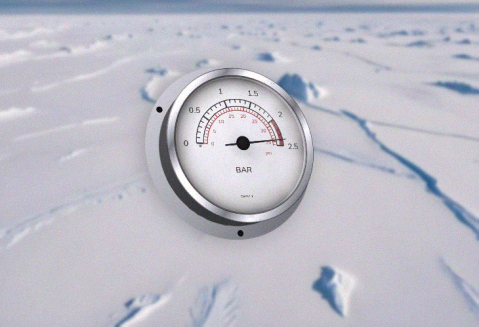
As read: value=2.4 unit=bar
